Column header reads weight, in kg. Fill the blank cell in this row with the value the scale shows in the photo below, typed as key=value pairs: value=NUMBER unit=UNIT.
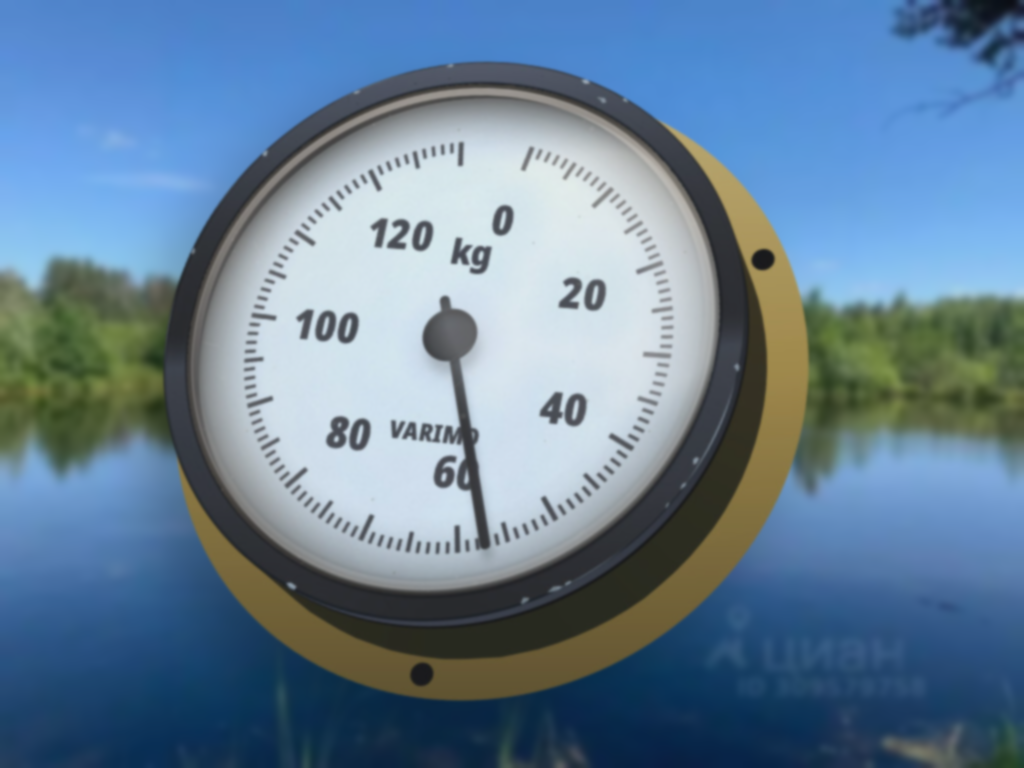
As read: value=57 unit=kg
